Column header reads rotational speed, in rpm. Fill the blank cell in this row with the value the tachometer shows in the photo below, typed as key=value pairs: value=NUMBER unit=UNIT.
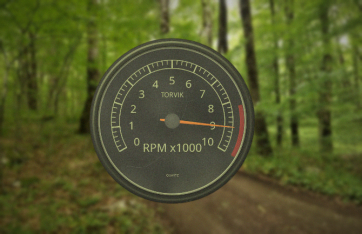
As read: value=9000 unit=rpm
